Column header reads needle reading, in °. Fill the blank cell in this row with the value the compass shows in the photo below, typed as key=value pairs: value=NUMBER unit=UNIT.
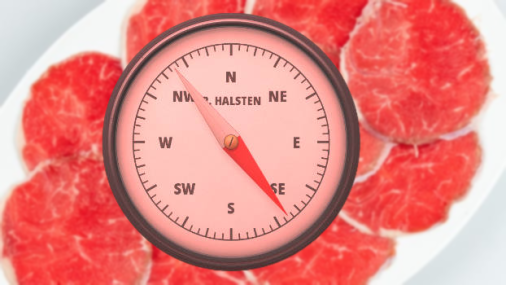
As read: value=142.5 unit=°
